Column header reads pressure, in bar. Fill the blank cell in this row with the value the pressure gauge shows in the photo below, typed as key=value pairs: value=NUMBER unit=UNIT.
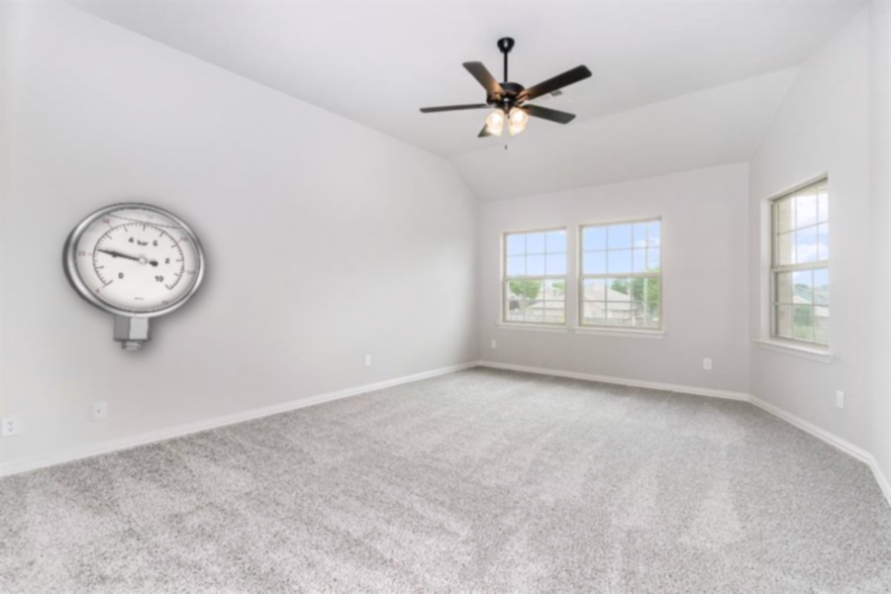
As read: value=2 unit=bar
